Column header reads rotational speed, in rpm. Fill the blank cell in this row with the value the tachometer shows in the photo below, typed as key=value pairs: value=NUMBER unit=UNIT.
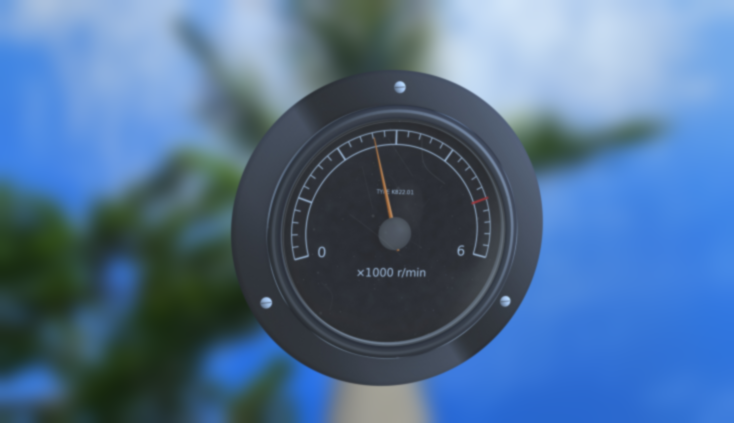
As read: value=2600 unit=rpm
